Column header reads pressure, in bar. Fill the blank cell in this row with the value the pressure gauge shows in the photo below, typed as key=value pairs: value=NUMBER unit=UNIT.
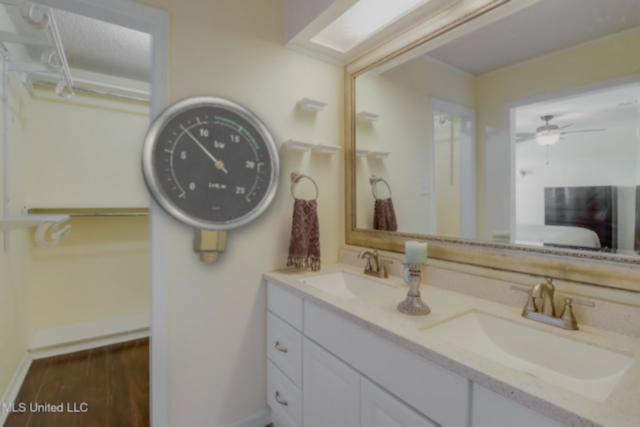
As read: value=8 unit=bar
